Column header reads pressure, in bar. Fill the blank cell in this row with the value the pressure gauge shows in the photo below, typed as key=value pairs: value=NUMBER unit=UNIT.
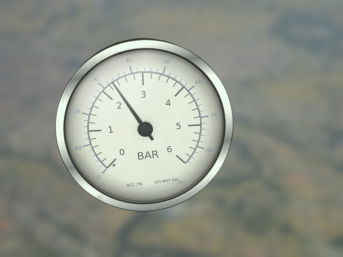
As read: value=2.3 unit=bar
